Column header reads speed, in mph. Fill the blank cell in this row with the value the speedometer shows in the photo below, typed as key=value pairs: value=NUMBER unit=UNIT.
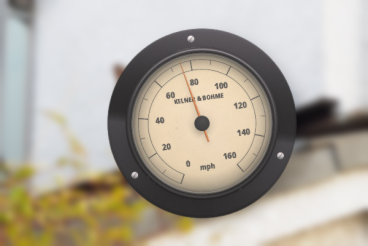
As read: value=75 unit=mph
